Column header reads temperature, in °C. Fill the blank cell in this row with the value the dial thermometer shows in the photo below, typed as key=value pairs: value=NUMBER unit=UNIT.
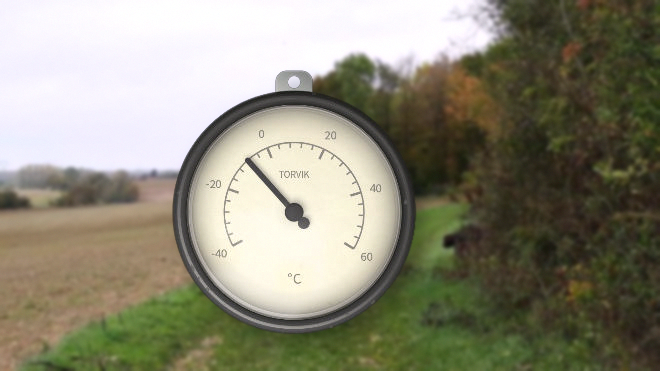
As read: value=-8 unit=°C
